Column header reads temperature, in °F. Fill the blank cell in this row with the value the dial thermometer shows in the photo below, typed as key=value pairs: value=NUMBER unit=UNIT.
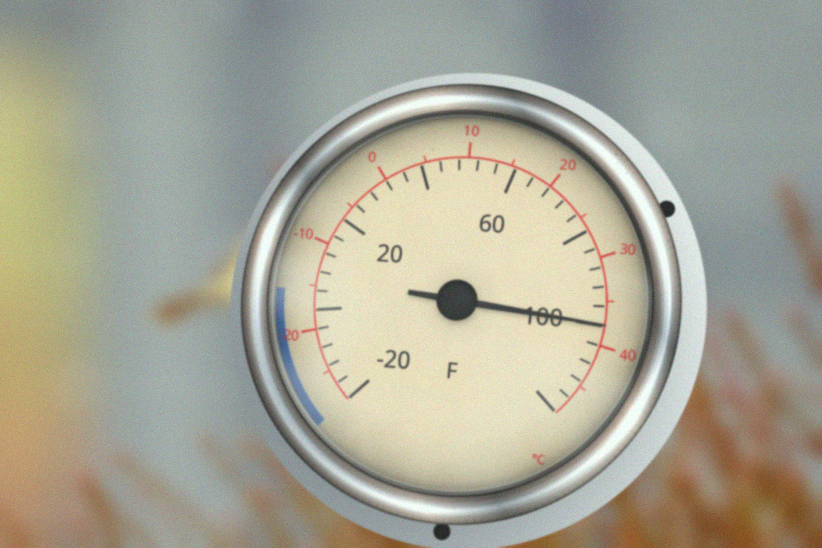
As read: value=100 unit=°F
